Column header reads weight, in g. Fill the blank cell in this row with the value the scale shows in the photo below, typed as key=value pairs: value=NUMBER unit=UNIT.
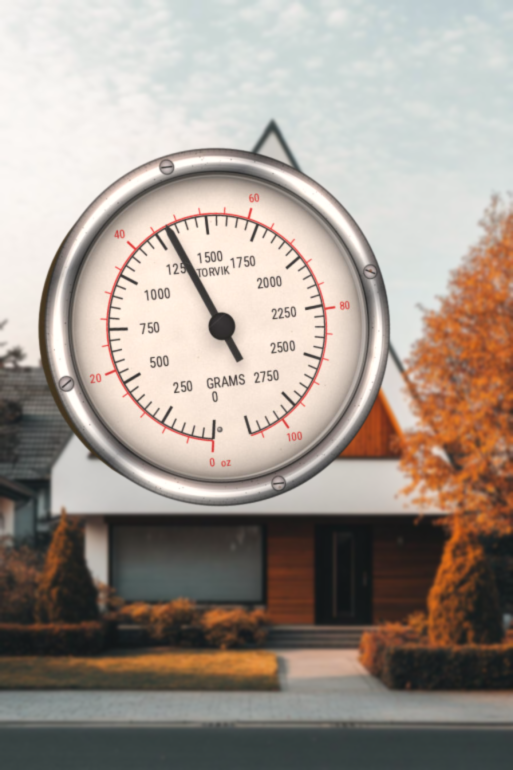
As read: value=1300 unit=g
